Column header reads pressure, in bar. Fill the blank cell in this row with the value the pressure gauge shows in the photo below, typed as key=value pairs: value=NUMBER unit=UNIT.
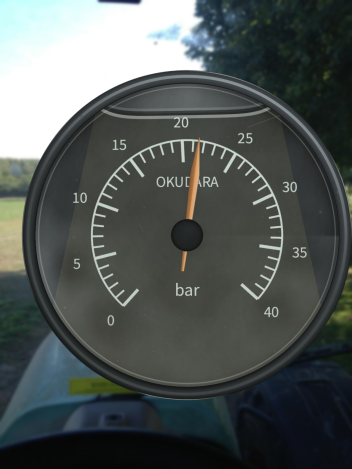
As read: value=21.5 unit=bar
